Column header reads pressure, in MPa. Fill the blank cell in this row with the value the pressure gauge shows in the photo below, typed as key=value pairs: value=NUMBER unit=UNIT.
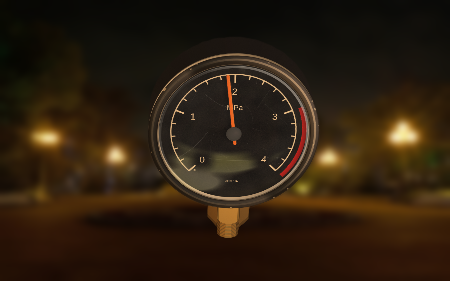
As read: value=1.9 unit=MPa
